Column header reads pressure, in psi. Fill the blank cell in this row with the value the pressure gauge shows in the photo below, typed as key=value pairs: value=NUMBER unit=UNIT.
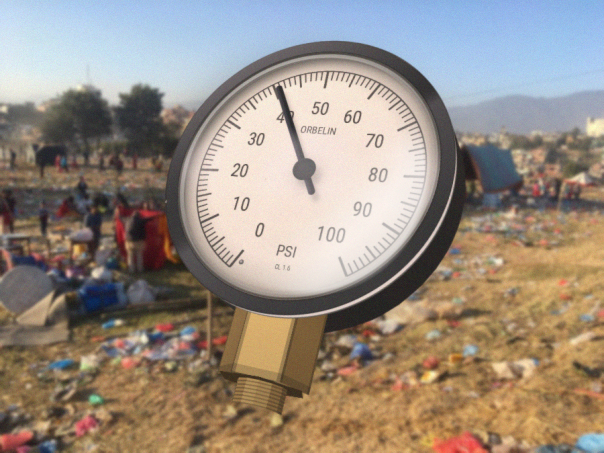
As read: value=41 unit=psi
